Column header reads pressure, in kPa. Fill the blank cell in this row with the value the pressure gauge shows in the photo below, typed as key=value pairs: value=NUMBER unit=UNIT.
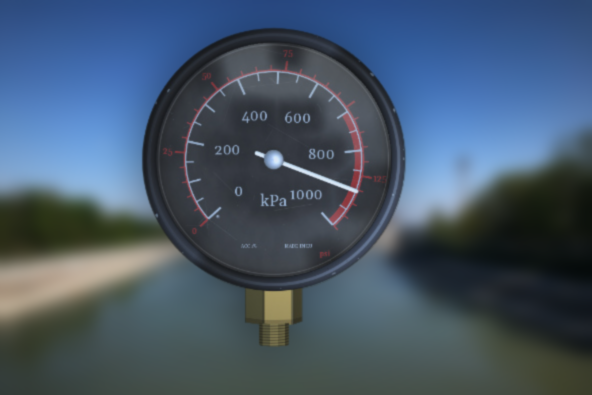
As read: value=900 unit=kPa
